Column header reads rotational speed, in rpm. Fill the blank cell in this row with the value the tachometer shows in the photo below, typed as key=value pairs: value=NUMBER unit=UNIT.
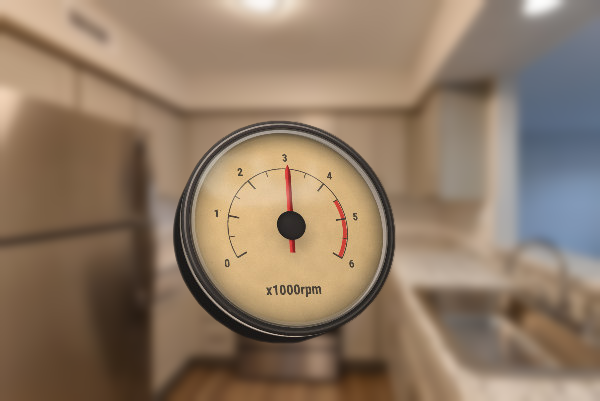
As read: value=3000 unit=rpm
